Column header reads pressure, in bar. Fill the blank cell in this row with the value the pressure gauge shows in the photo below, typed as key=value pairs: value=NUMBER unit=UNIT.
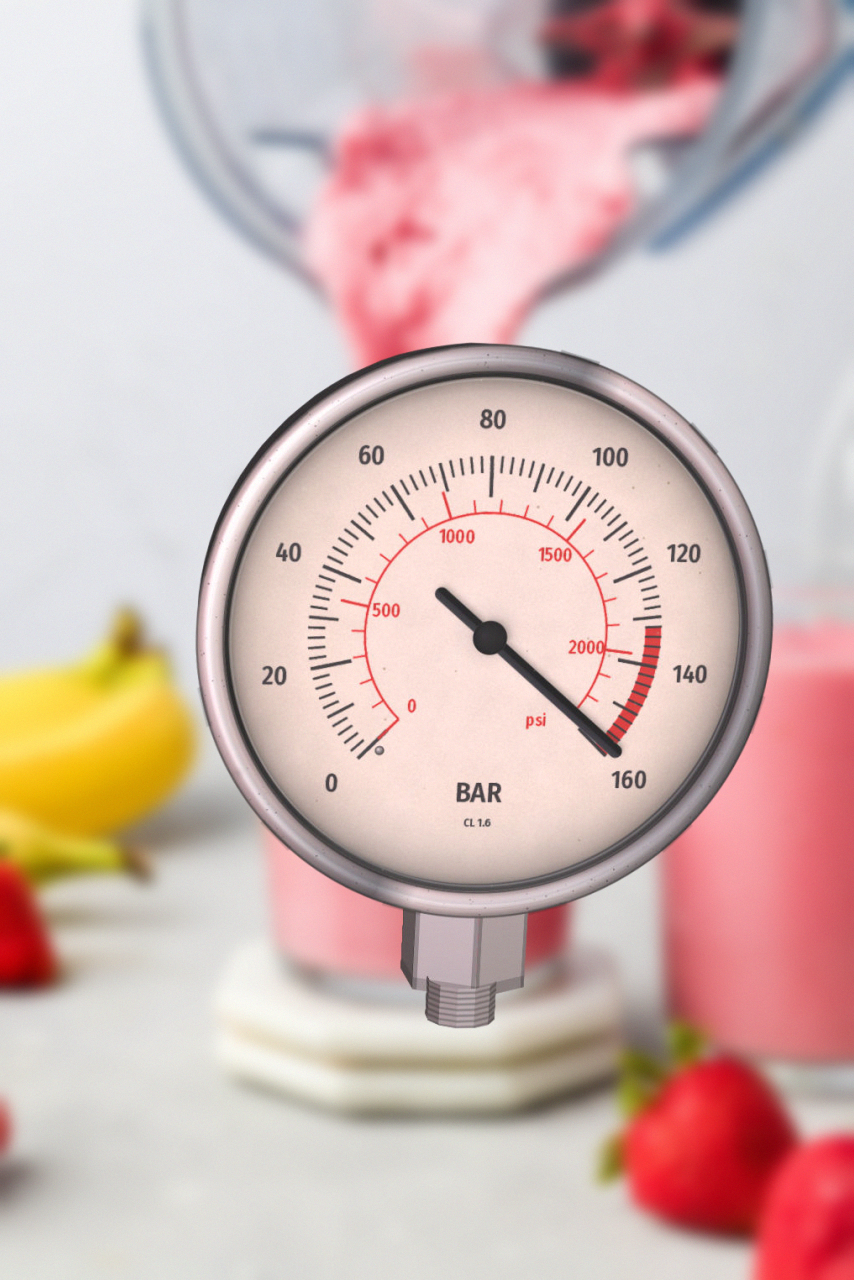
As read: value=158 unit=bar
